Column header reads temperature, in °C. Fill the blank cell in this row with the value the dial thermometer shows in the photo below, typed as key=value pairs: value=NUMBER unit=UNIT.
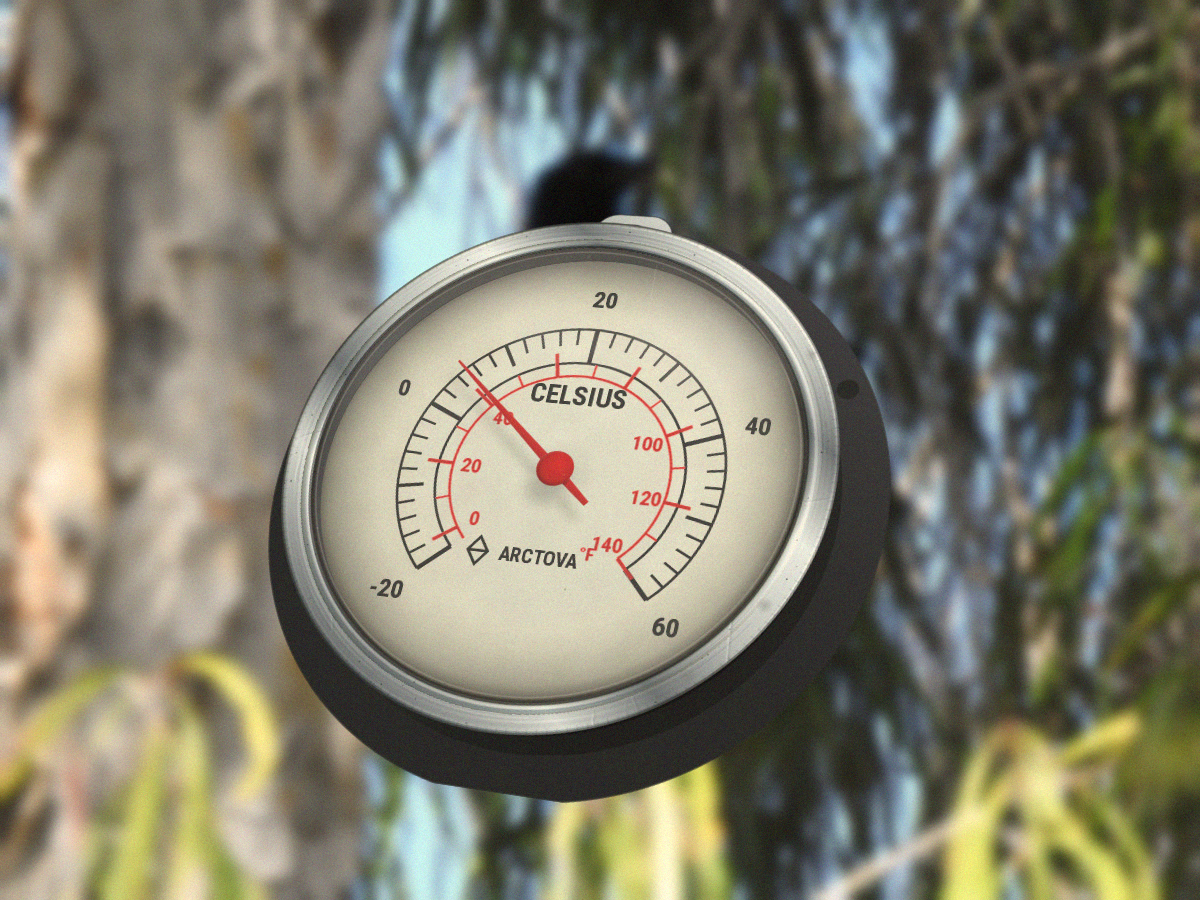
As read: value=5 unit=°C
